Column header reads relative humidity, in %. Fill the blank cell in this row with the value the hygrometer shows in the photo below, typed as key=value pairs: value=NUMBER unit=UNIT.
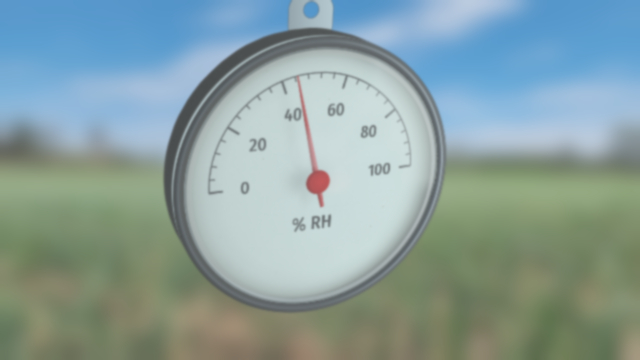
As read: value=44 unit=%
